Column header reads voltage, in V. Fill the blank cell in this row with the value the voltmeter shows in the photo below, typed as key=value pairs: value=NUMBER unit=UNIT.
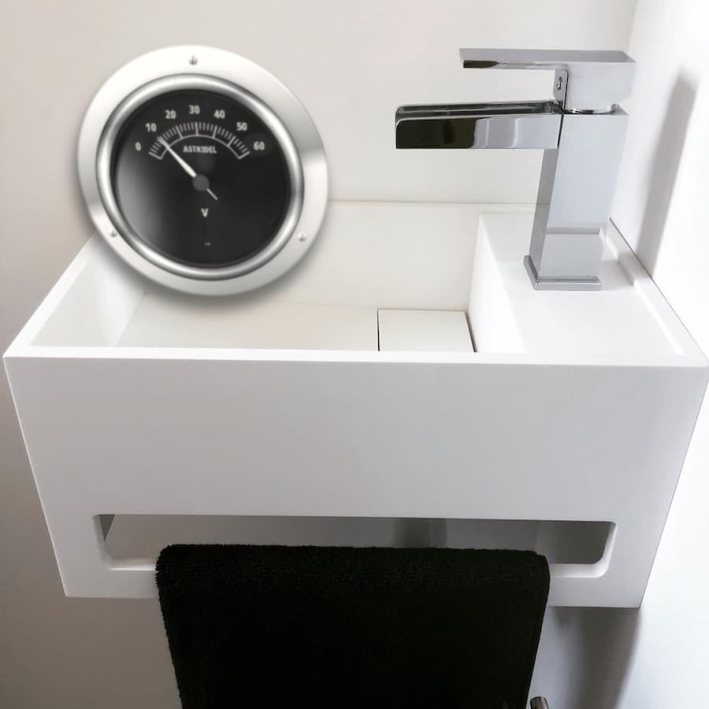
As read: value=10 unit=V
